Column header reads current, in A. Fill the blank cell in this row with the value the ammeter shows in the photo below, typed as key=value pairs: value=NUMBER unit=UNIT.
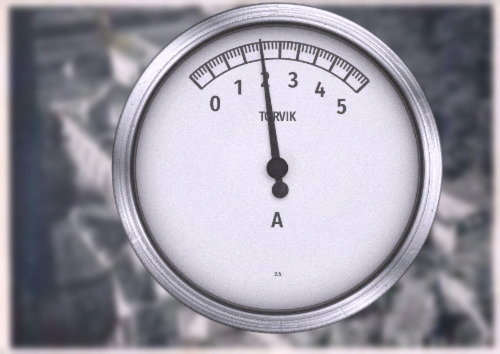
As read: value=2 unit=A
